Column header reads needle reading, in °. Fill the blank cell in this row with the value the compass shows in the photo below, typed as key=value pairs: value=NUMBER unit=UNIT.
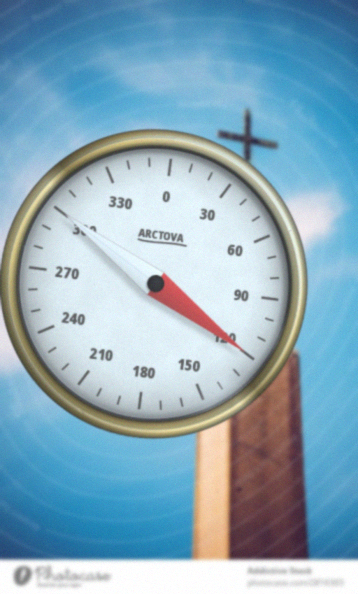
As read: value=120 unit=°
